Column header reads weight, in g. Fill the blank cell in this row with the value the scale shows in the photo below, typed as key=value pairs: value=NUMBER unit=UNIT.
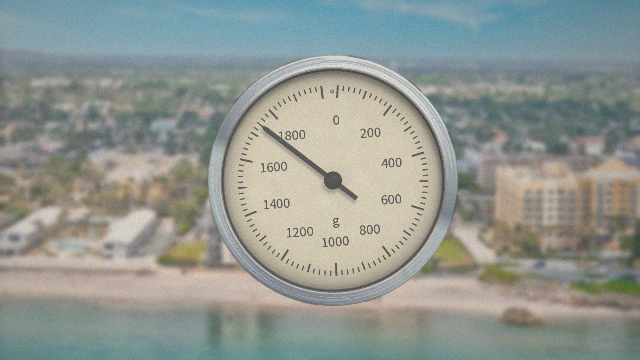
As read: value=1740 unit=g
